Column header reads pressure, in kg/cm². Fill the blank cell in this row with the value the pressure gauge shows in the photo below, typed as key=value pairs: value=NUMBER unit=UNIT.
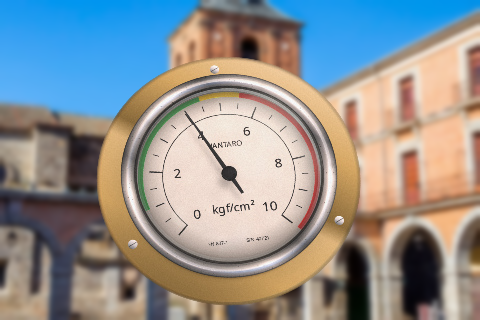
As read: value=4 unit=kg/cm²
